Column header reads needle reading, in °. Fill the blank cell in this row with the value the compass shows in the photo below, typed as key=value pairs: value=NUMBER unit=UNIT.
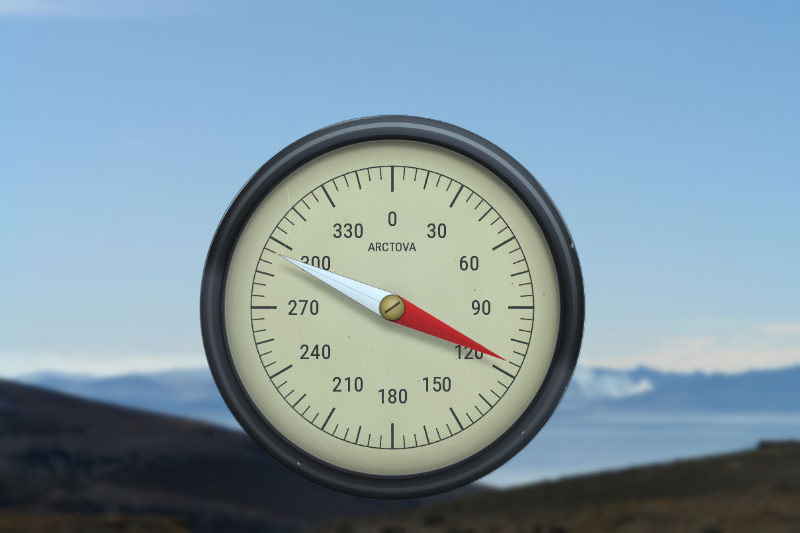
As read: value=115 unit=°
